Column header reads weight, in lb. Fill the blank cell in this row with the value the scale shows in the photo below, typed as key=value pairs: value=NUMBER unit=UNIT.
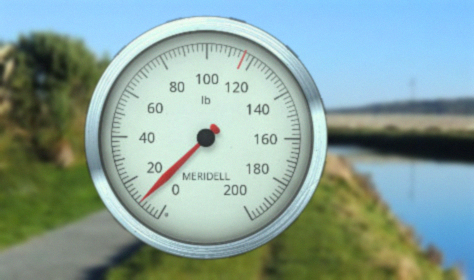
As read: value=10 unit=lb
